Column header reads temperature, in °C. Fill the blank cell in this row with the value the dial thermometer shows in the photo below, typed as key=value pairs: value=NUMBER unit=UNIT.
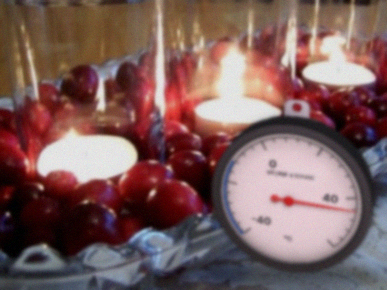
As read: value=44 unit=°C
